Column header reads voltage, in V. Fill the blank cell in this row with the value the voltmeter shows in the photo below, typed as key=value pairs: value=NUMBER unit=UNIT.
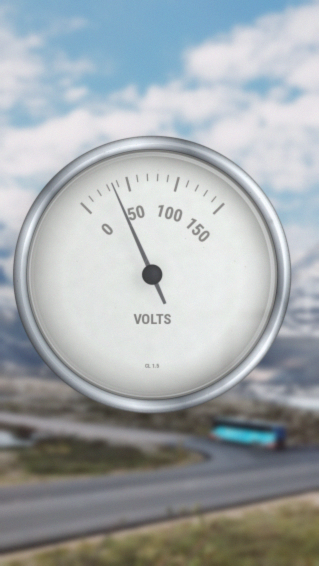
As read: value=35 unit=V
